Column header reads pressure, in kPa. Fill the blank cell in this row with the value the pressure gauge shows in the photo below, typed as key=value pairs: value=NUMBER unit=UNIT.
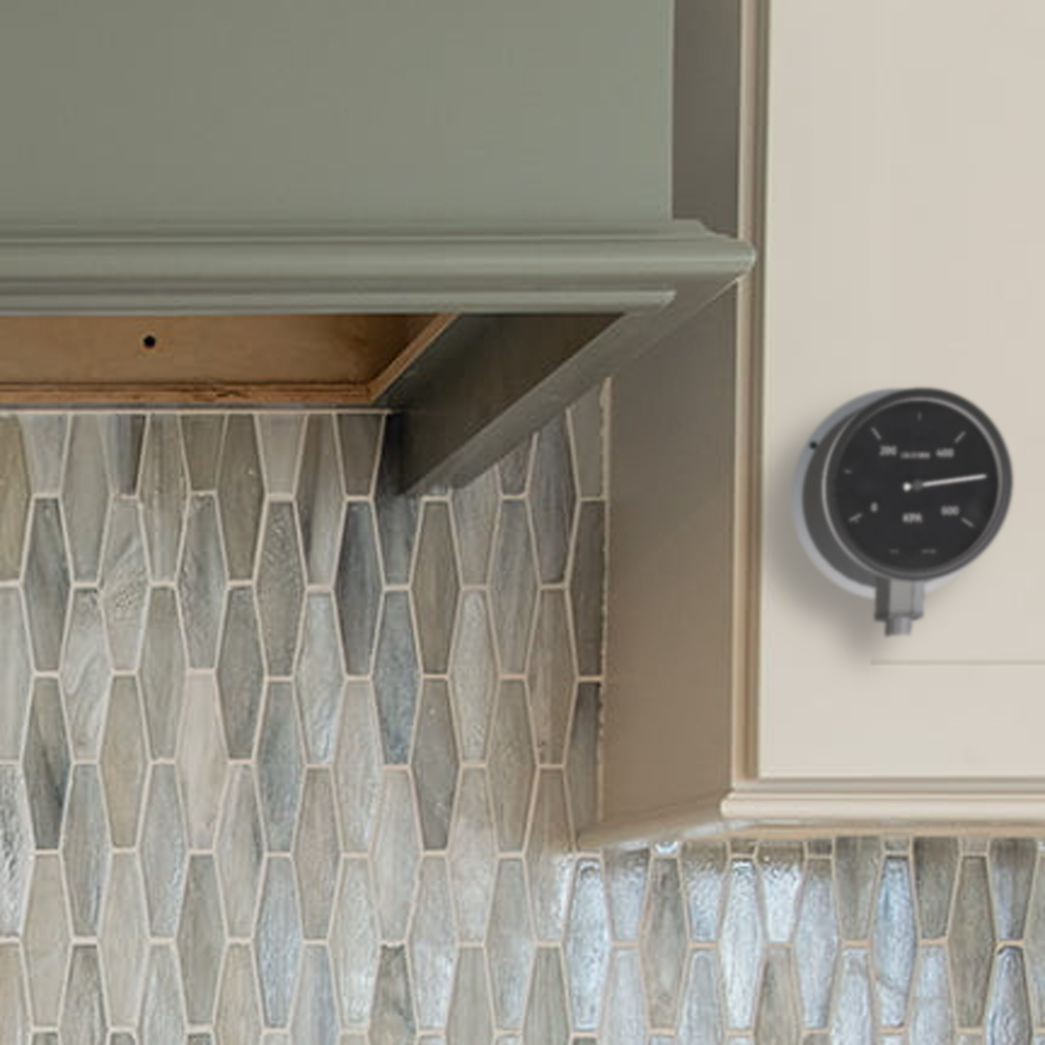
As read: value=500 unit=kPa
